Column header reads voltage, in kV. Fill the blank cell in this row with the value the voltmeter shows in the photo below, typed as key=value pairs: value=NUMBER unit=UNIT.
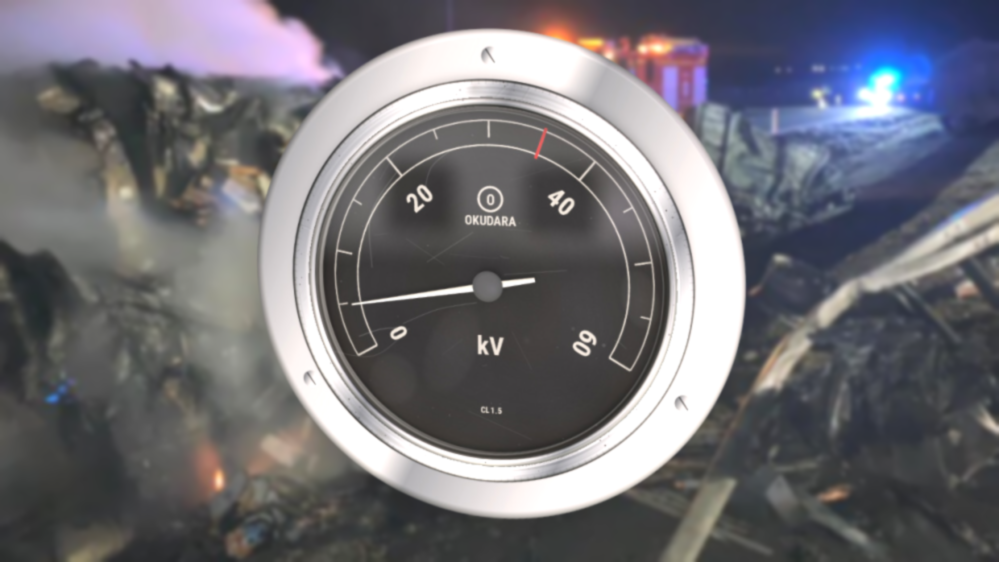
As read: value=5 unit=kV
